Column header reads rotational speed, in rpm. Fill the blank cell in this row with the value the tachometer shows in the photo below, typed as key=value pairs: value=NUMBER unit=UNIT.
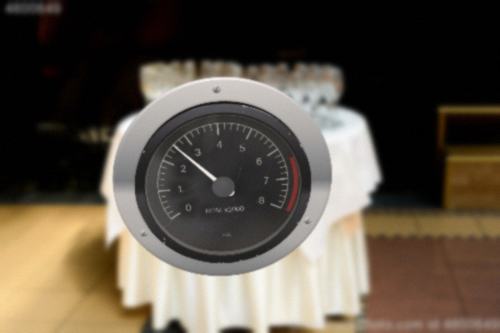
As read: value=2600 unit=rpm
